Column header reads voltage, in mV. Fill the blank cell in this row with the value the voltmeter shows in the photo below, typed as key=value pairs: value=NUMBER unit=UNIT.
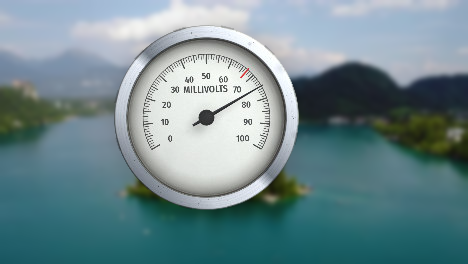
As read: value=75 unit=mV
